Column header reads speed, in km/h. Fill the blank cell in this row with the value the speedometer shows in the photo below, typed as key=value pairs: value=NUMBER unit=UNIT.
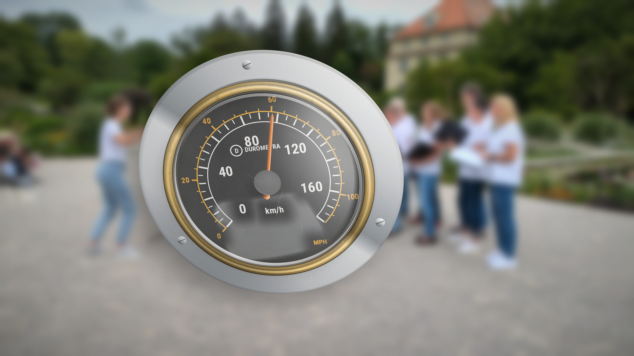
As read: value=97.5 unit=km/h
